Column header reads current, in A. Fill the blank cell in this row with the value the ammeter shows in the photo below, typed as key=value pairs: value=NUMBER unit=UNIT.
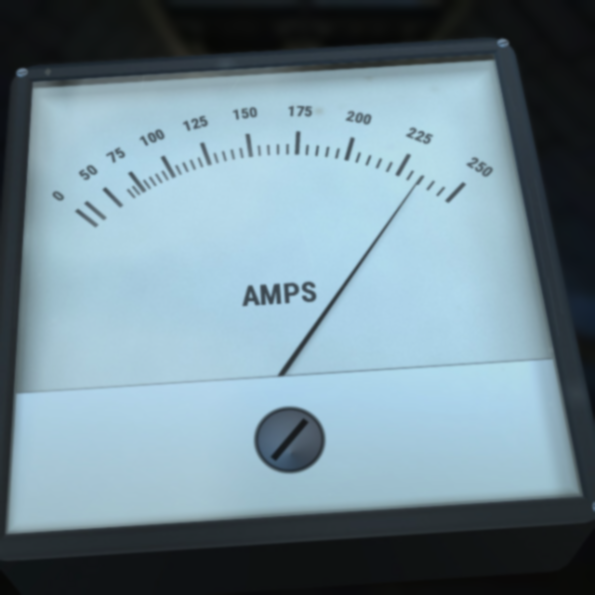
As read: value=235 unit=A
